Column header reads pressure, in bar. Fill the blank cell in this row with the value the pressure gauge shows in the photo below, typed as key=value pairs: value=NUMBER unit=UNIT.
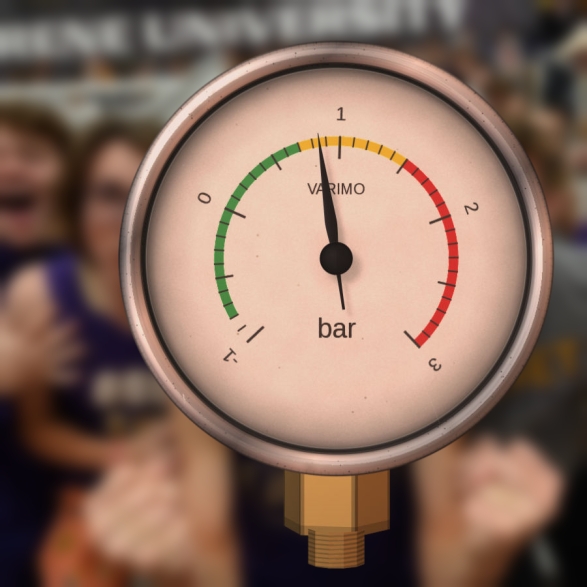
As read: value=0.85 unit=bar
